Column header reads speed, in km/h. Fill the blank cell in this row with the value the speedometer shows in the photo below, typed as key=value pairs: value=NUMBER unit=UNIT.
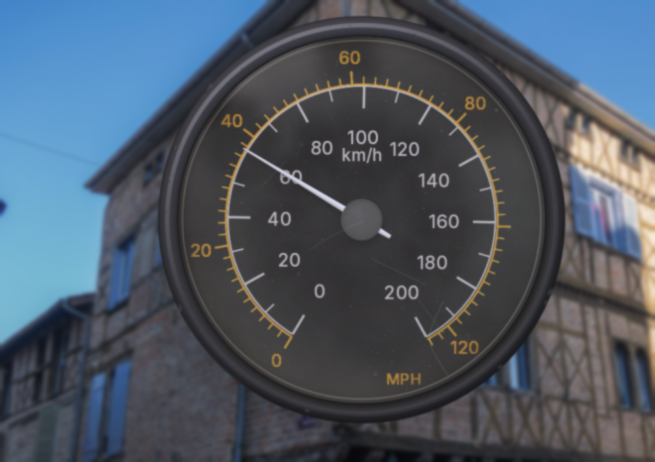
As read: value=60 unit=km/h
